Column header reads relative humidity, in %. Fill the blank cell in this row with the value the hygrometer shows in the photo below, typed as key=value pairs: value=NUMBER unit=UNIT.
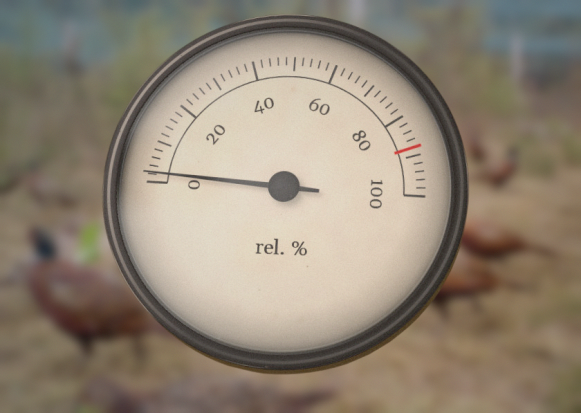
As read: value=2 unit=%
